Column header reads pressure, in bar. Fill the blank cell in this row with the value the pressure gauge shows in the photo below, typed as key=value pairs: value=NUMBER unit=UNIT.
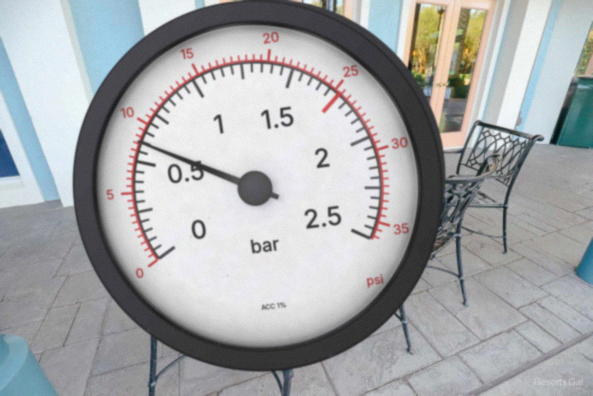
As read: value=0.6 unit=bar
